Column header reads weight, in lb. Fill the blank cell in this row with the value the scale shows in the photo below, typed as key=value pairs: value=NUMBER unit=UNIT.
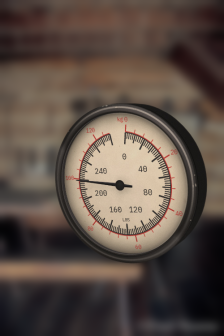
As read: value=220 unit=lb
